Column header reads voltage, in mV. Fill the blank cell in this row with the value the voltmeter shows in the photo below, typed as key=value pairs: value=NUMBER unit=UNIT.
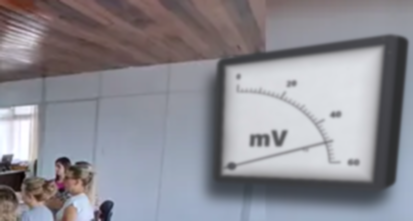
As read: value=50 unit=mV
